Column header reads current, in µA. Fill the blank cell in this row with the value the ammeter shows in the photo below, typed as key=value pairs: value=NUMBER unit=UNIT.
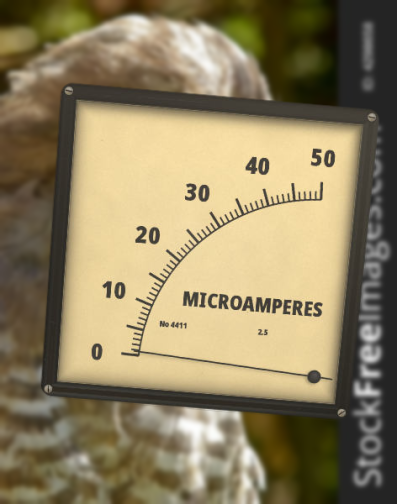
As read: value=1 unit=µA
